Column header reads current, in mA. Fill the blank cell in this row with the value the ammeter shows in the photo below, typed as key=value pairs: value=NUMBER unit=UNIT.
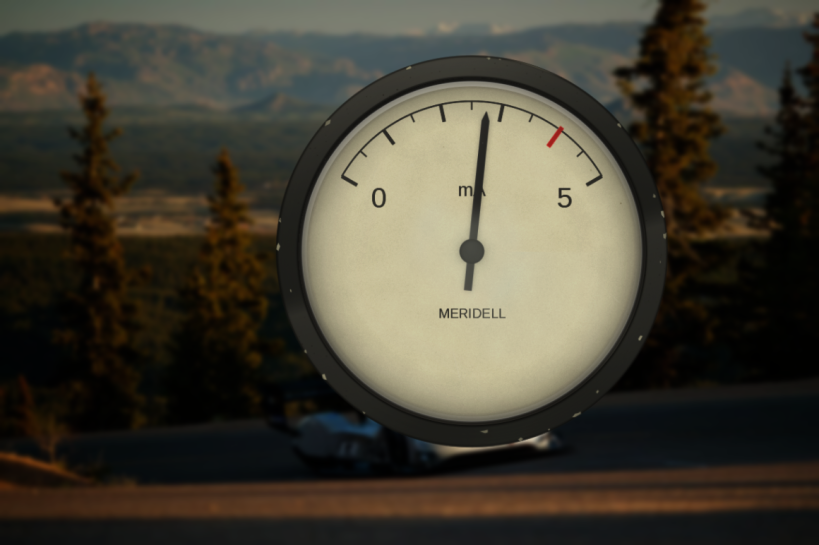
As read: value=2.75 unit=mA
